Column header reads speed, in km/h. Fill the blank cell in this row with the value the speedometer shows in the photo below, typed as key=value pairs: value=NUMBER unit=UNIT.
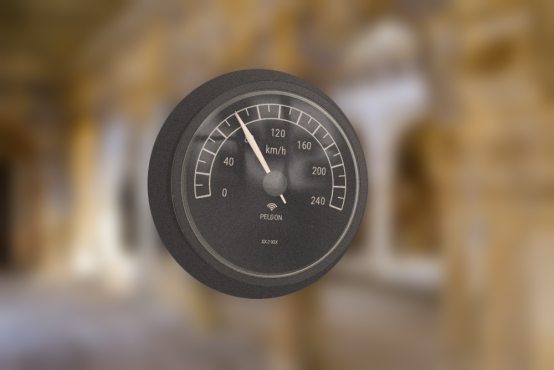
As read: value=80 unit=km/h
